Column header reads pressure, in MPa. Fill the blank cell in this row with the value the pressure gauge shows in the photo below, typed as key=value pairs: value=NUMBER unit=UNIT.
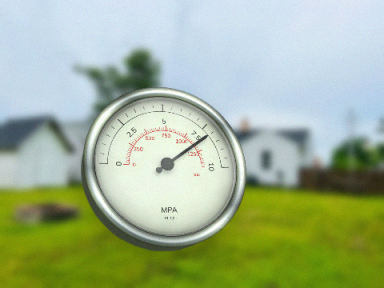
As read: value=8 unit=MPa
